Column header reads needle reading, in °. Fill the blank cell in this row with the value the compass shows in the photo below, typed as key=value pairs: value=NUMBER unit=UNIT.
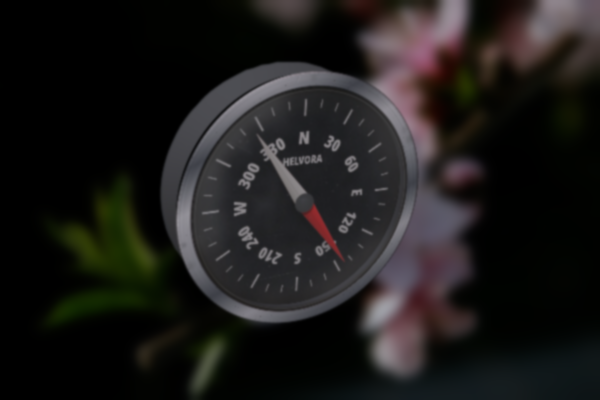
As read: value=145 unit=°
